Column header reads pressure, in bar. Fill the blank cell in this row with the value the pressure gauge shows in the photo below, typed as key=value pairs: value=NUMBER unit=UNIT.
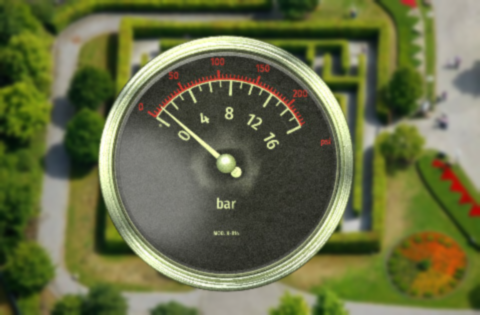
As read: value=1 unit=bar
